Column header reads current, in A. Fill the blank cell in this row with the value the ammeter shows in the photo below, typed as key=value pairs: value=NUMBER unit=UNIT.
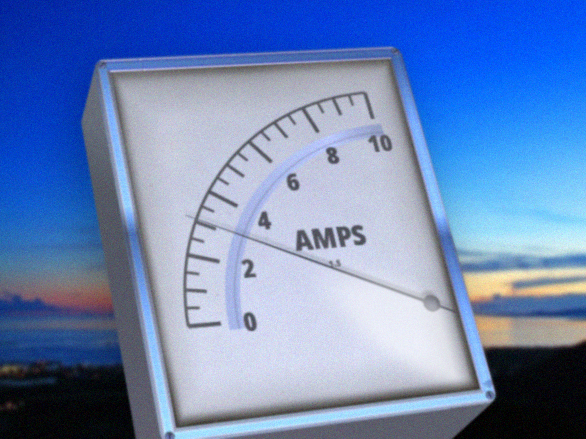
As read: value=3 unit=A
